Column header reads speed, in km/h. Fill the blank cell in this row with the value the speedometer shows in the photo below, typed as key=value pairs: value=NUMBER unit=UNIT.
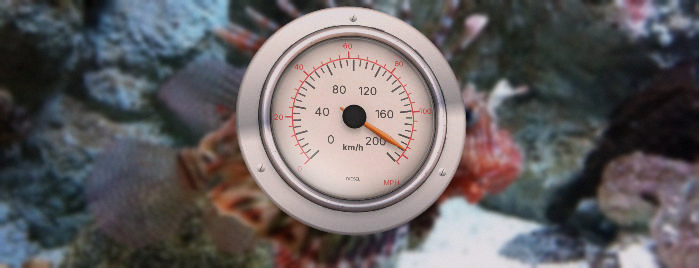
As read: value=190 unit=km/h
